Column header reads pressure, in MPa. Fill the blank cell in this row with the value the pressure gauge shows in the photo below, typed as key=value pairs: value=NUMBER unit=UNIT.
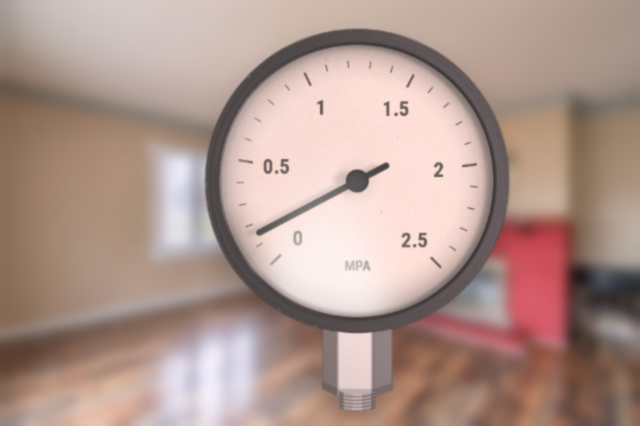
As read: value=0.15 unit=MPa
